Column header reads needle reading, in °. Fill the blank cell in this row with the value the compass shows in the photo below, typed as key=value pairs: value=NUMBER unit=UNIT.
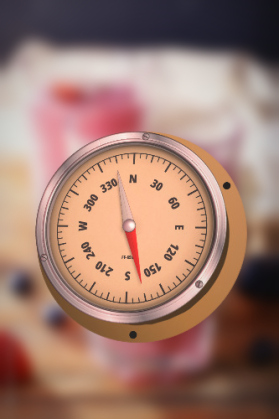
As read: value=165 unit=°
